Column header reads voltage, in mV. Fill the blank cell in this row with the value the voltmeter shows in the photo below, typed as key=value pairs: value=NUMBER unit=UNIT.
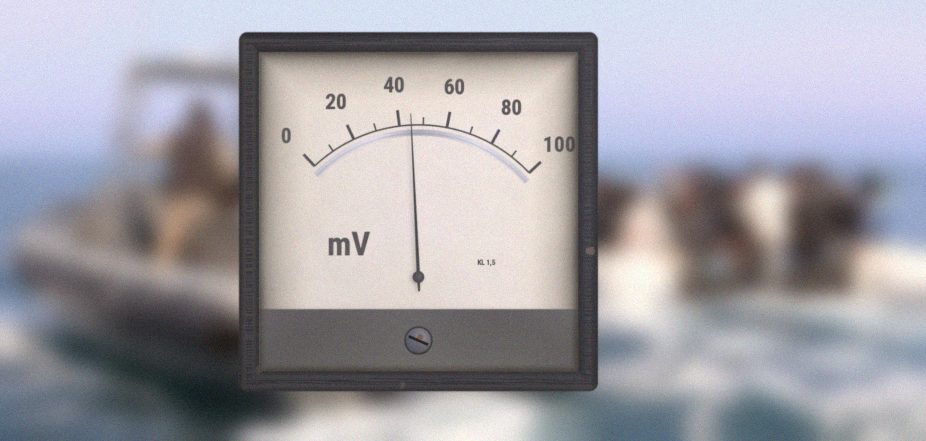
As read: value=45 unit=mV
